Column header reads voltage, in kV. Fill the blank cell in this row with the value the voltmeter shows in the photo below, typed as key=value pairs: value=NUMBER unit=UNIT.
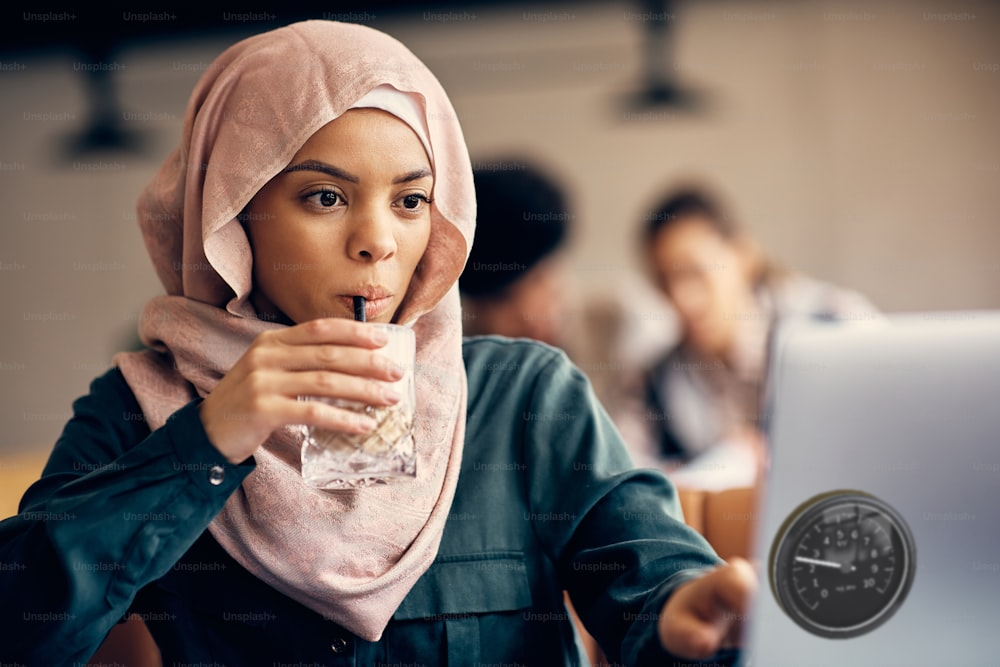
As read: value=2.5 unit=kV
